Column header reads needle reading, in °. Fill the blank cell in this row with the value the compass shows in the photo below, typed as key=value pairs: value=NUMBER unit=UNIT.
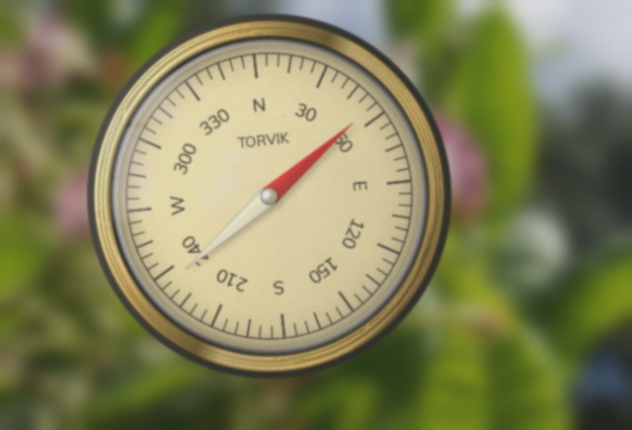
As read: value=55 unit=°
